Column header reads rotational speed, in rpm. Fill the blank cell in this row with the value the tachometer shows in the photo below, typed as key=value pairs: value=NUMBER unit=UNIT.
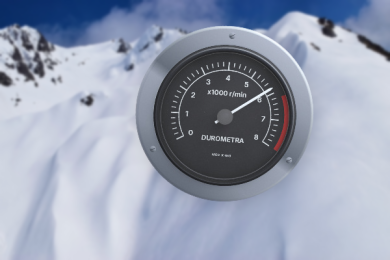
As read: value=5800 unit=rpm
